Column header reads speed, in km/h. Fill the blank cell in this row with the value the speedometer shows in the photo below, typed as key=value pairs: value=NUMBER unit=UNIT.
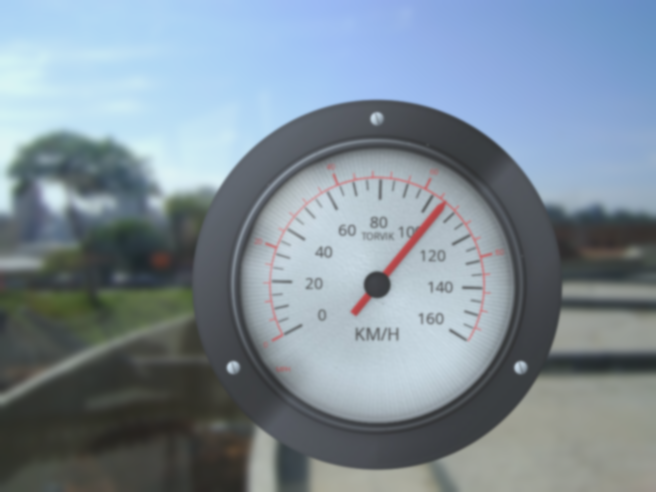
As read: value=105 unit=km/h
